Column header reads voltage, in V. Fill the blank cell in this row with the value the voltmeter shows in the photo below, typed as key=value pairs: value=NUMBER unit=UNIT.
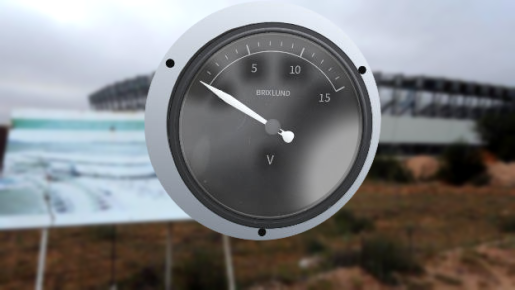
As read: value=0 unit=V
